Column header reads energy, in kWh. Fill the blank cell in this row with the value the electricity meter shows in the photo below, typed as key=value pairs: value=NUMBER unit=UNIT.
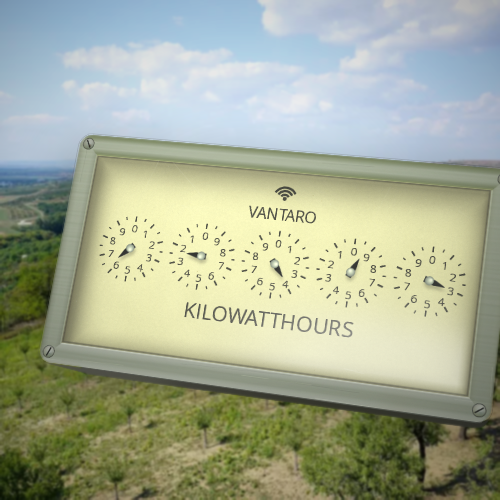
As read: value=62393 unit=kWh
